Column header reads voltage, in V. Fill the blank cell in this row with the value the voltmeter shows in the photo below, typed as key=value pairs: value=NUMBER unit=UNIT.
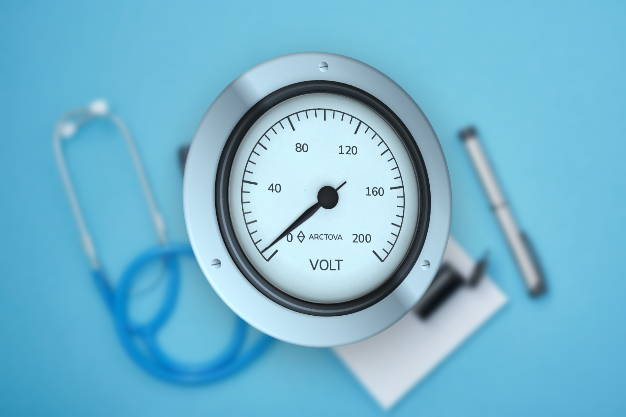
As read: value=5 unit=V
